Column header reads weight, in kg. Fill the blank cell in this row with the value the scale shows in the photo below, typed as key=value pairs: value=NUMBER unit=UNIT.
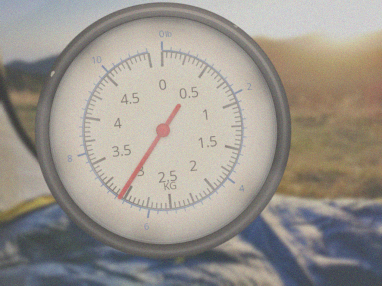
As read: value=3.05 unit=kg
